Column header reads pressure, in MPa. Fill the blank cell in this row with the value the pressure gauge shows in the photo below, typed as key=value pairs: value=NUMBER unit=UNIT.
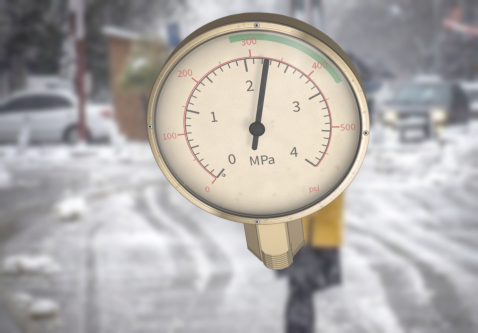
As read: value=2.25 unit=MPa
